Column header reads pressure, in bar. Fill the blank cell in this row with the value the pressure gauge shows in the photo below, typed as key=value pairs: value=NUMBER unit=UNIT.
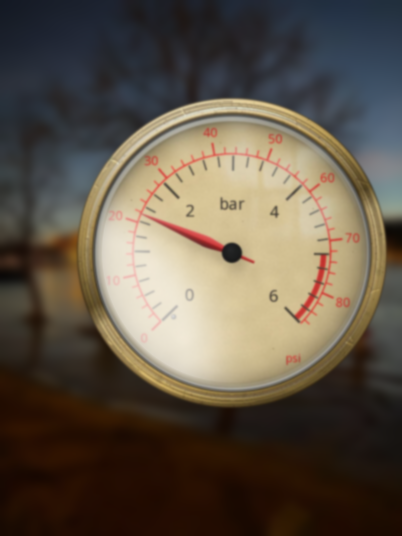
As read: value=1.5 unit=bar
